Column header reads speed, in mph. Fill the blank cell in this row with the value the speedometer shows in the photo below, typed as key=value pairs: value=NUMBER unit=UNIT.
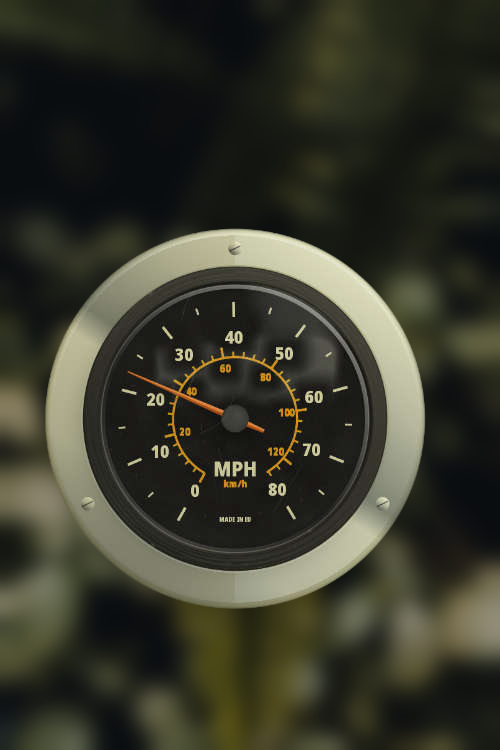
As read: value=22.5 unit=mph
